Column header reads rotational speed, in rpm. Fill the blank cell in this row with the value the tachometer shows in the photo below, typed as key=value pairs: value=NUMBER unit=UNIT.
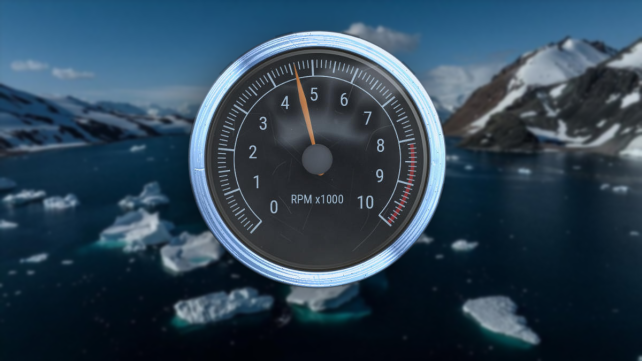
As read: value=4600 unit=rpm
